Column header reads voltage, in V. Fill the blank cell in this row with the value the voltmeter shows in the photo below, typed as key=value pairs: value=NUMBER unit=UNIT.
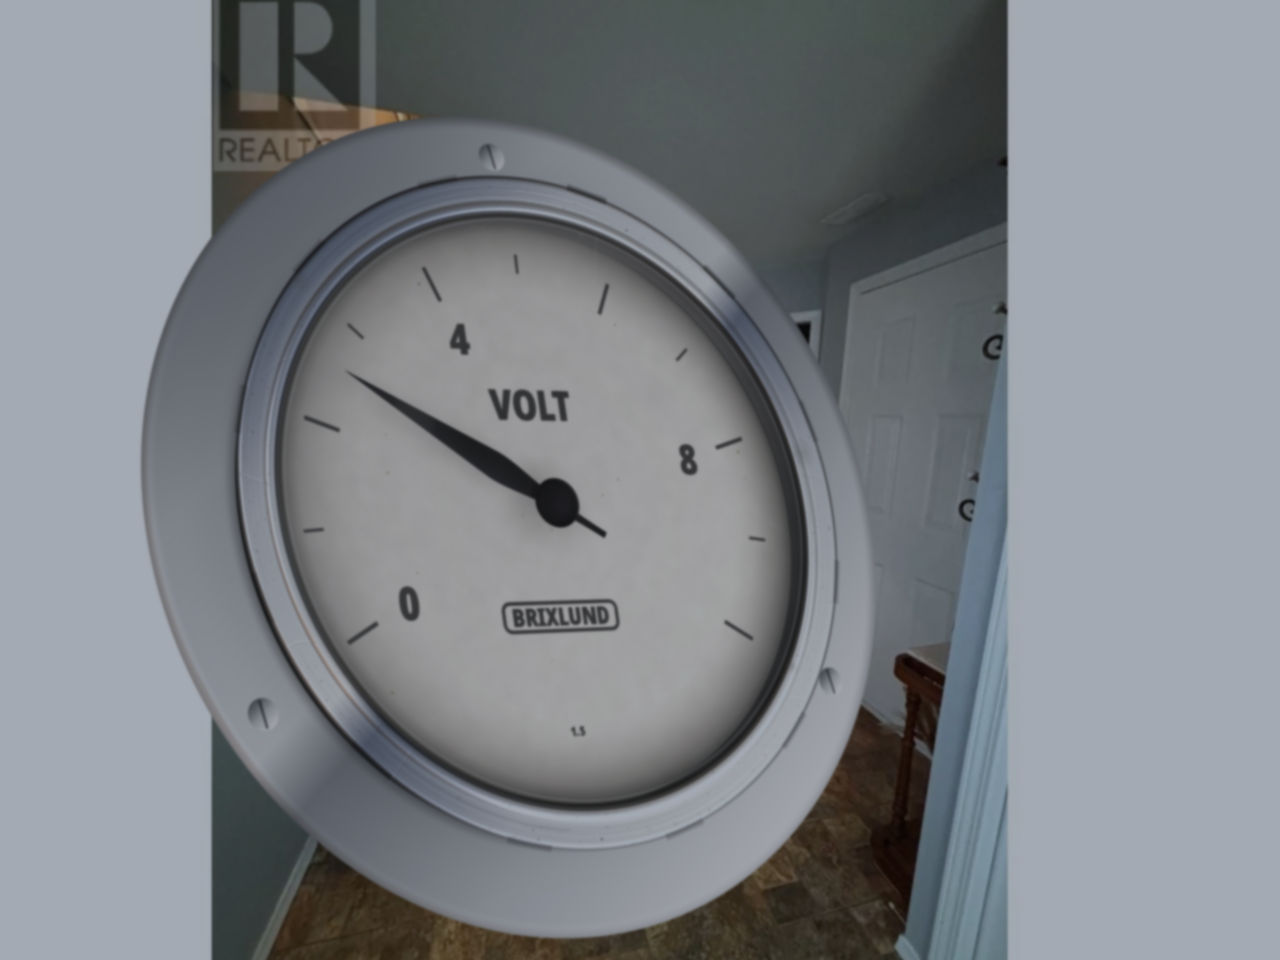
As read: value=2.5 unit=V
